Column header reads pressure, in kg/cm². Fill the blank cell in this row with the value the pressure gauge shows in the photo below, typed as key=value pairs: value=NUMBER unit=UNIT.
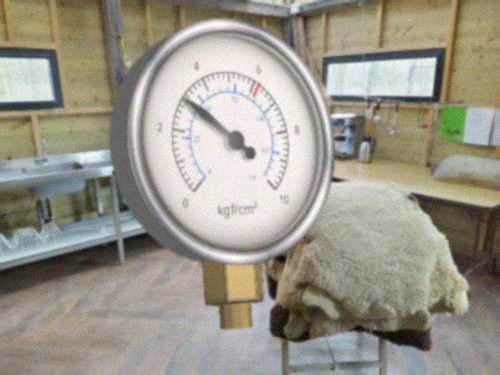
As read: value=3 unit=kg/cm²
